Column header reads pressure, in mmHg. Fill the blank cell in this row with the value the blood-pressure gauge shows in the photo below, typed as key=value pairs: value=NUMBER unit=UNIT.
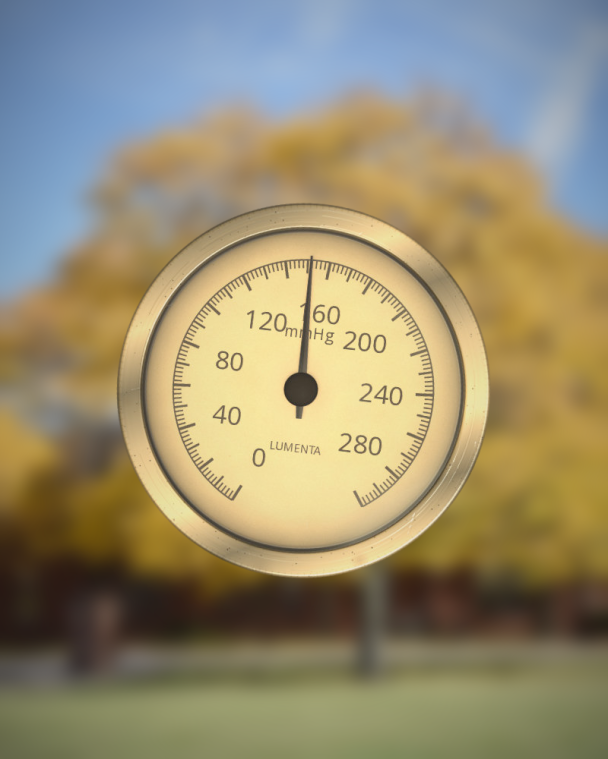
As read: value=152 unit=mmHg
